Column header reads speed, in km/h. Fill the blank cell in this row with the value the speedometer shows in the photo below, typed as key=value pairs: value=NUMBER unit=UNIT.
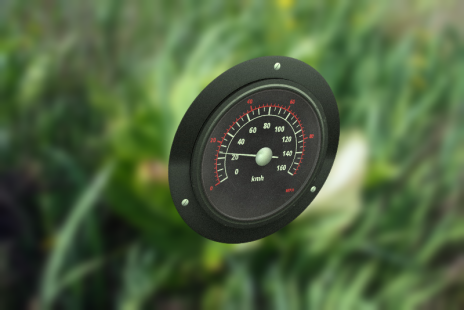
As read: value=25 unit=km/h
